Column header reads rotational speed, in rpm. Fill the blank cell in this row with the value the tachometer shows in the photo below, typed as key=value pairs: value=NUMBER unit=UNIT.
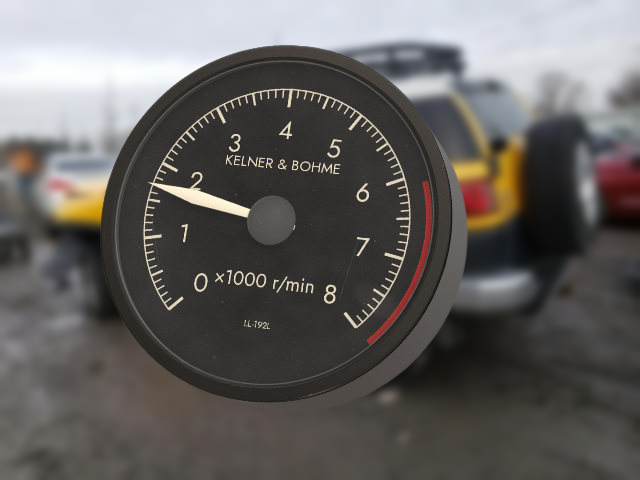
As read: value=1700 unit=rpm
